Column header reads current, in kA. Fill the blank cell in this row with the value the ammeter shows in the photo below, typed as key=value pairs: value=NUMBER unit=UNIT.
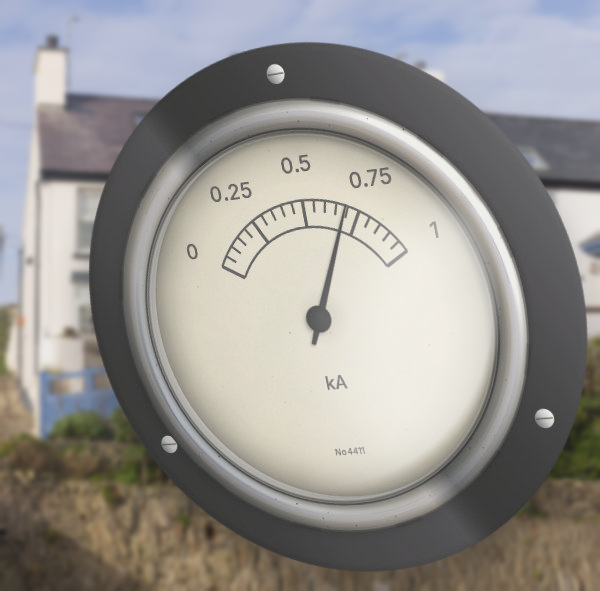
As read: value=0.7 unit=kA
